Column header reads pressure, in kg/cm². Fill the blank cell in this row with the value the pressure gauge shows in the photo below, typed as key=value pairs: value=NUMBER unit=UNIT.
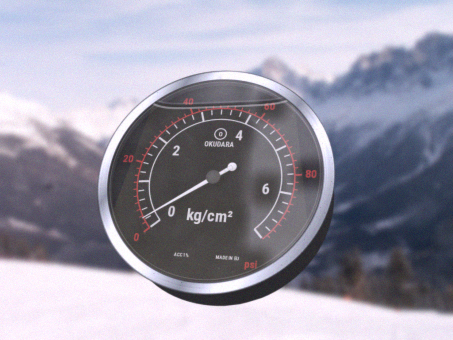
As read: value=0.2 unit=kg/cm²
